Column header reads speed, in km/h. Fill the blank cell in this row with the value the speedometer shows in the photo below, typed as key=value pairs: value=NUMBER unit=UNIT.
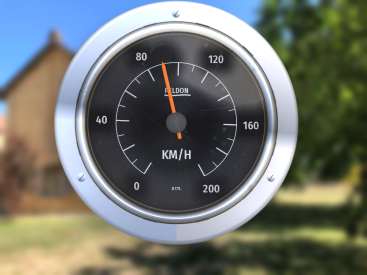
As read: value=90 unit=km/h
